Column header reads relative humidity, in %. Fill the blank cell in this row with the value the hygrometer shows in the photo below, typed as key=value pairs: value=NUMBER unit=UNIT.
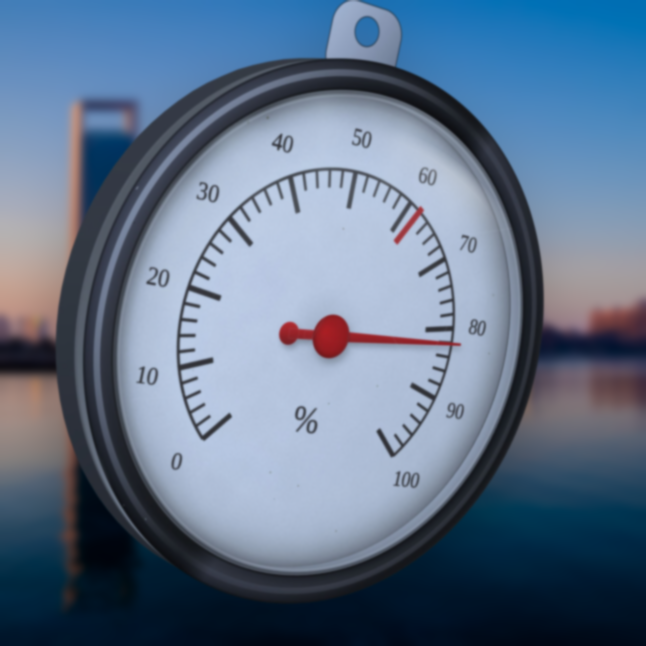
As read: value=82 unit=%
